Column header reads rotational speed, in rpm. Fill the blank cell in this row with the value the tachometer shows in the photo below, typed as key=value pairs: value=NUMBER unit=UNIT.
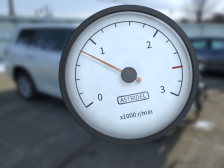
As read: value=800 unit=rpm
